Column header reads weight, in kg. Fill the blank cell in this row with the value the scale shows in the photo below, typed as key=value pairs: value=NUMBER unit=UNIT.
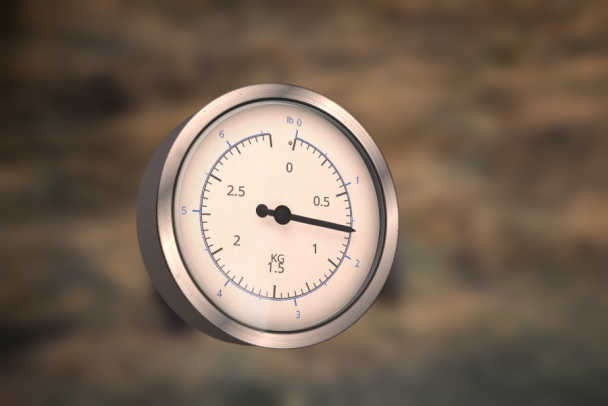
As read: value=0.75 unit=kg
